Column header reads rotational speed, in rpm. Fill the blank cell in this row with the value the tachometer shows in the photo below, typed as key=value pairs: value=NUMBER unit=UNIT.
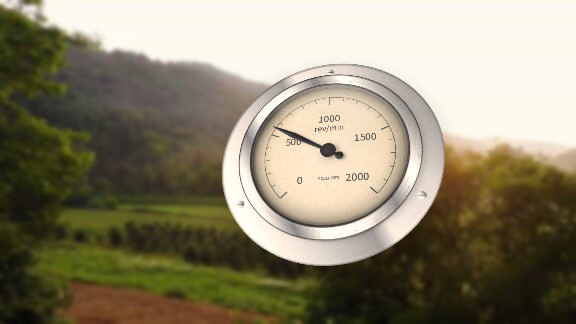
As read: value=550 unit=rpm
